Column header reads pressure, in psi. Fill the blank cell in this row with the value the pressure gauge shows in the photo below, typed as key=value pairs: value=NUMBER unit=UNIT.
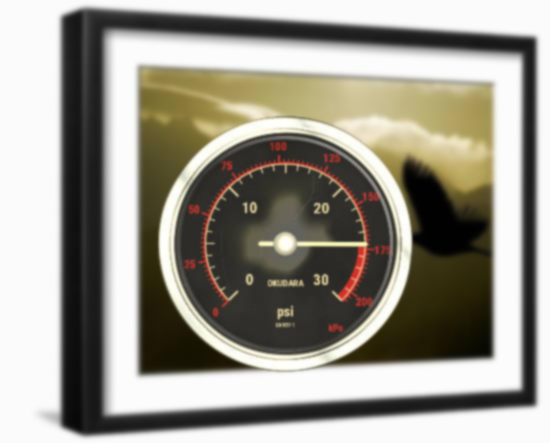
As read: value=25 unit=psi
